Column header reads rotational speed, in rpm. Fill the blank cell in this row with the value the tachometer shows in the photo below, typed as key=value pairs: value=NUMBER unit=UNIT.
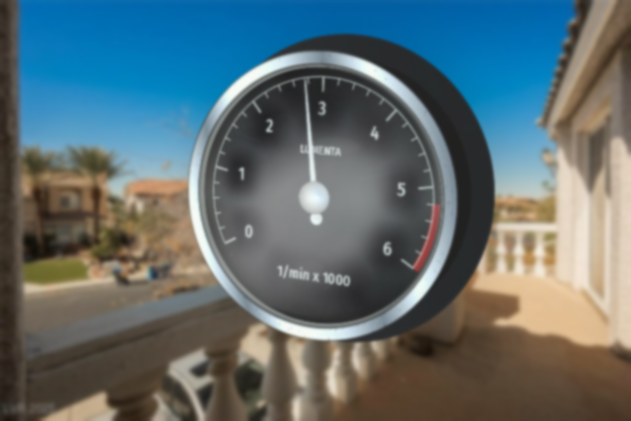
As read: value=2800 unit=rpm
